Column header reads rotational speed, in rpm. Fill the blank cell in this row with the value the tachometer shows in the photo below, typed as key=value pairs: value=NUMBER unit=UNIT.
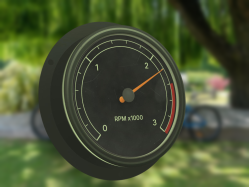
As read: value=2200 unit=rpm
